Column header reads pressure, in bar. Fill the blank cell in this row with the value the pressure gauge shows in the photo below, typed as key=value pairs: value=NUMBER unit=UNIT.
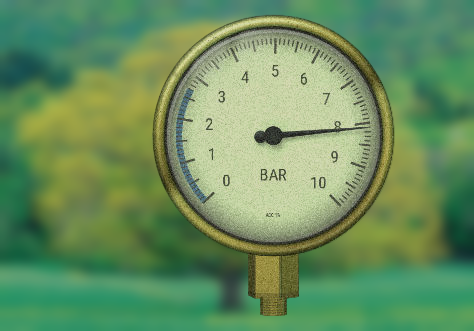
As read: value=8.1 unit=bar
